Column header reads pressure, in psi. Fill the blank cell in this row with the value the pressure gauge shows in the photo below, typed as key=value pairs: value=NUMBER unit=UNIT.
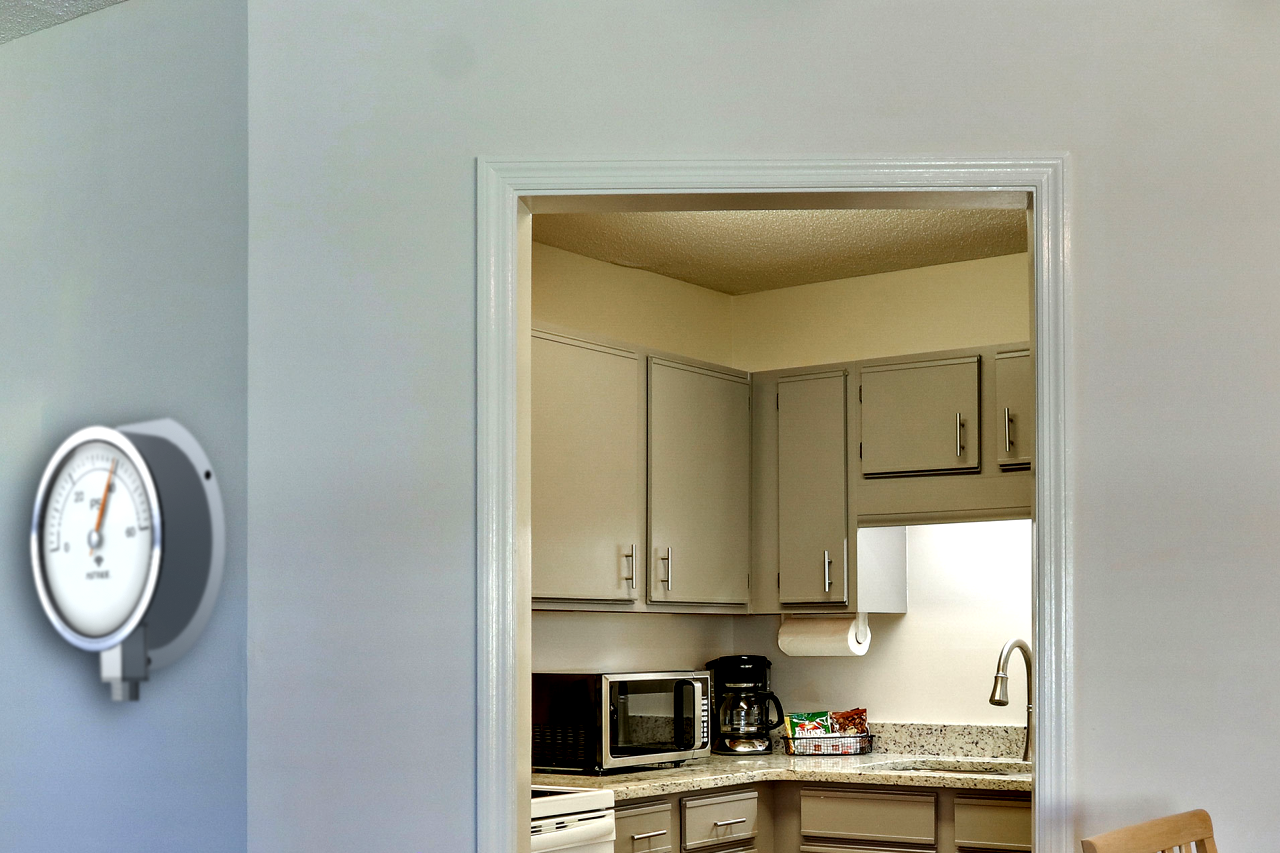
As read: value=40 unit=psi
